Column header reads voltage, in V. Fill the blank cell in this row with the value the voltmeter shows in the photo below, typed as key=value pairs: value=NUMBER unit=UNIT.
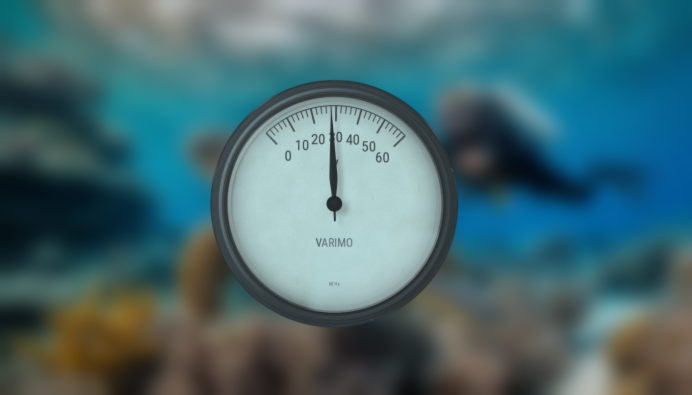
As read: value=28 unit=V
